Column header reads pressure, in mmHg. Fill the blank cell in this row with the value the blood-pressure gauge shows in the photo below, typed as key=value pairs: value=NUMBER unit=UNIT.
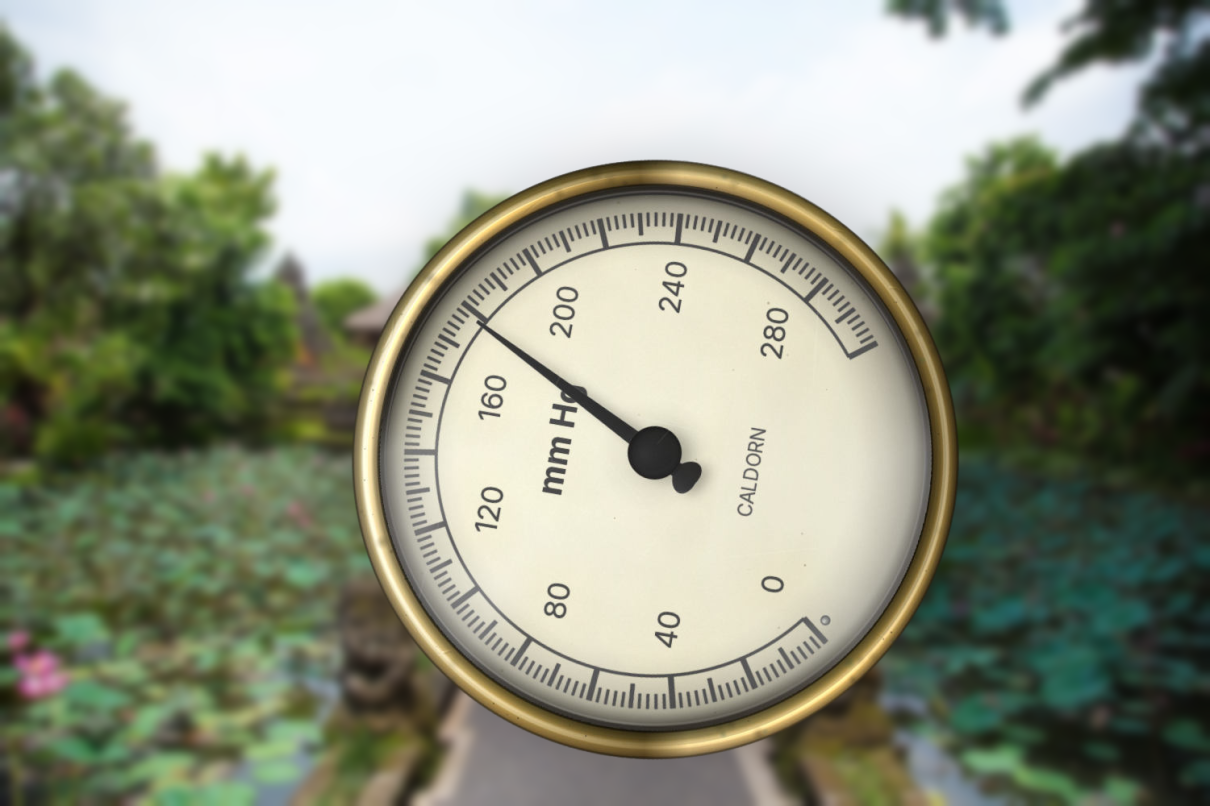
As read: value=178 unit=mmHg
